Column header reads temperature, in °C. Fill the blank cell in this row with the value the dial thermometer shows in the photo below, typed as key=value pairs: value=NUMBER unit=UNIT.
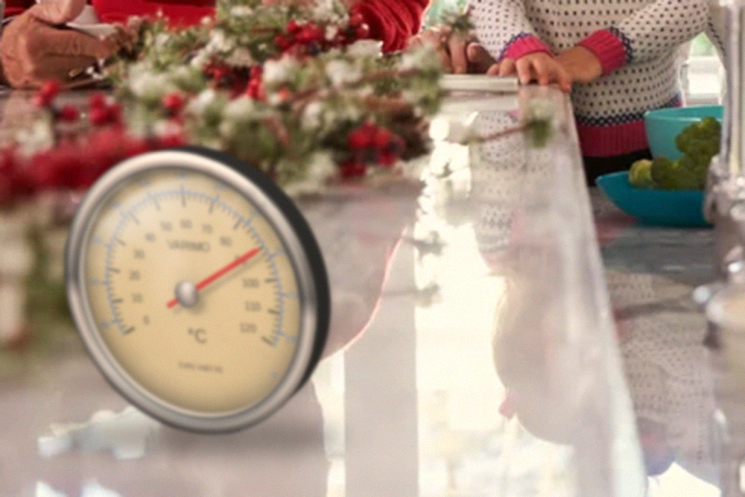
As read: value=90 unit=°C
